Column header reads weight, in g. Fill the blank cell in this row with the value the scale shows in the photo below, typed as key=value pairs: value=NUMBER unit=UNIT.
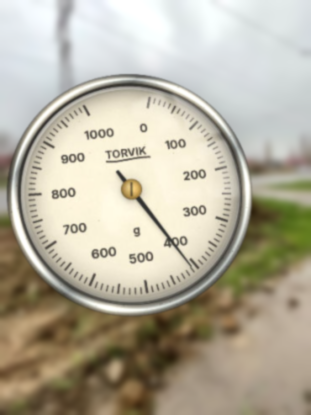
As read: value=410 unit=g
